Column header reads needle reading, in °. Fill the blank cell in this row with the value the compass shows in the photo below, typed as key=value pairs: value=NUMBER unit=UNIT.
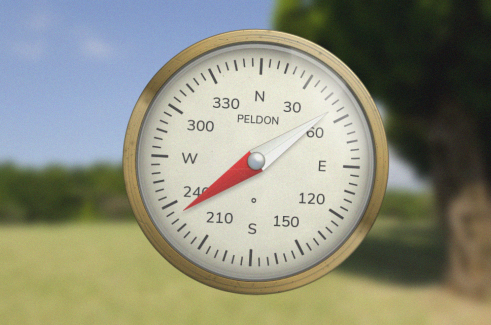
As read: value=232.5 unit=°
